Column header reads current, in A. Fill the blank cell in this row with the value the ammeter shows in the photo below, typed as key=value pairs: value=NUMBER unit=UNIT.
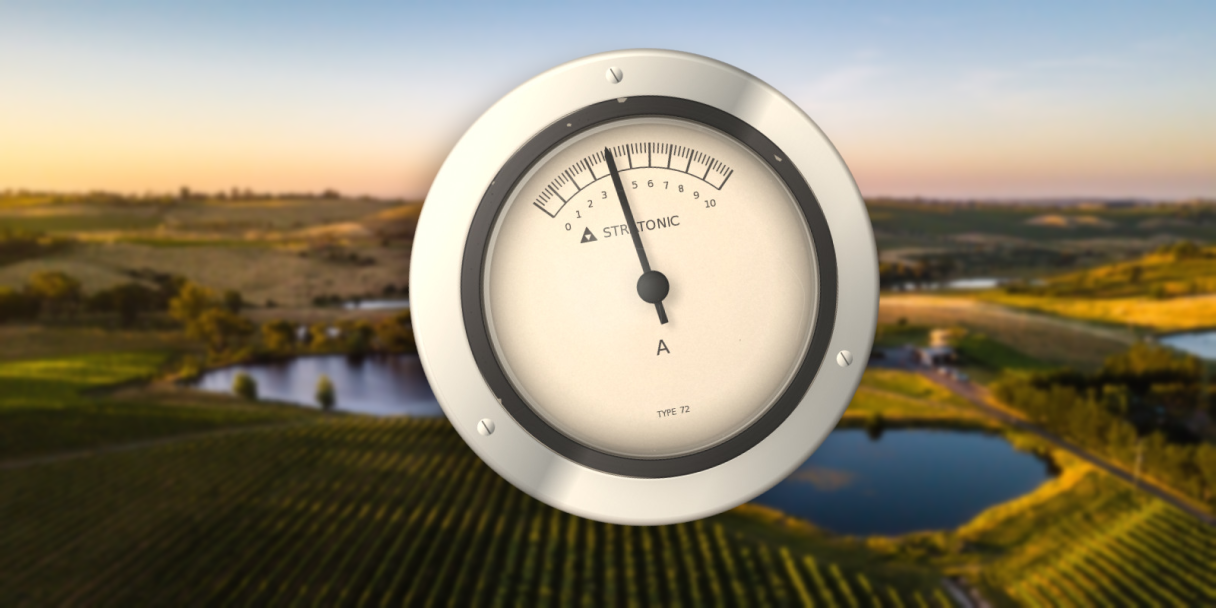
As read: value=4 unit=A
